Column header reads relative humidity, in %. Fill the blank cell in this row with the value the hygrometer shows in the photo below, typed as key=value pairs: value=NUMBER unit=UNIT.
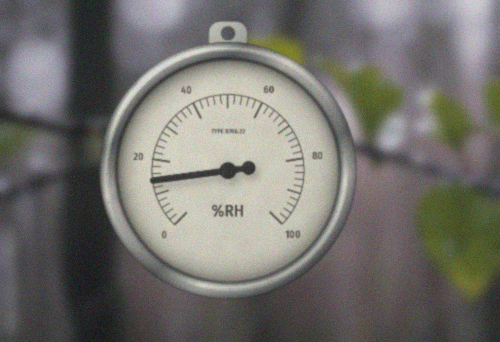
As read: value=14 unit=%
